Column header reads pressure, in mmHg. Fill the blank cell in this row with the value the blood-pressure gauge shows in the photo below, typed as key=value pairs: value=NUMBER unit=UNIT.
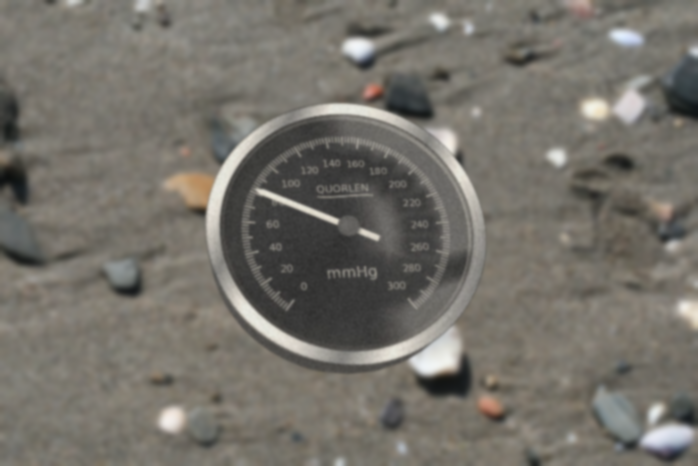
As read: value=80 unit=mmHg
